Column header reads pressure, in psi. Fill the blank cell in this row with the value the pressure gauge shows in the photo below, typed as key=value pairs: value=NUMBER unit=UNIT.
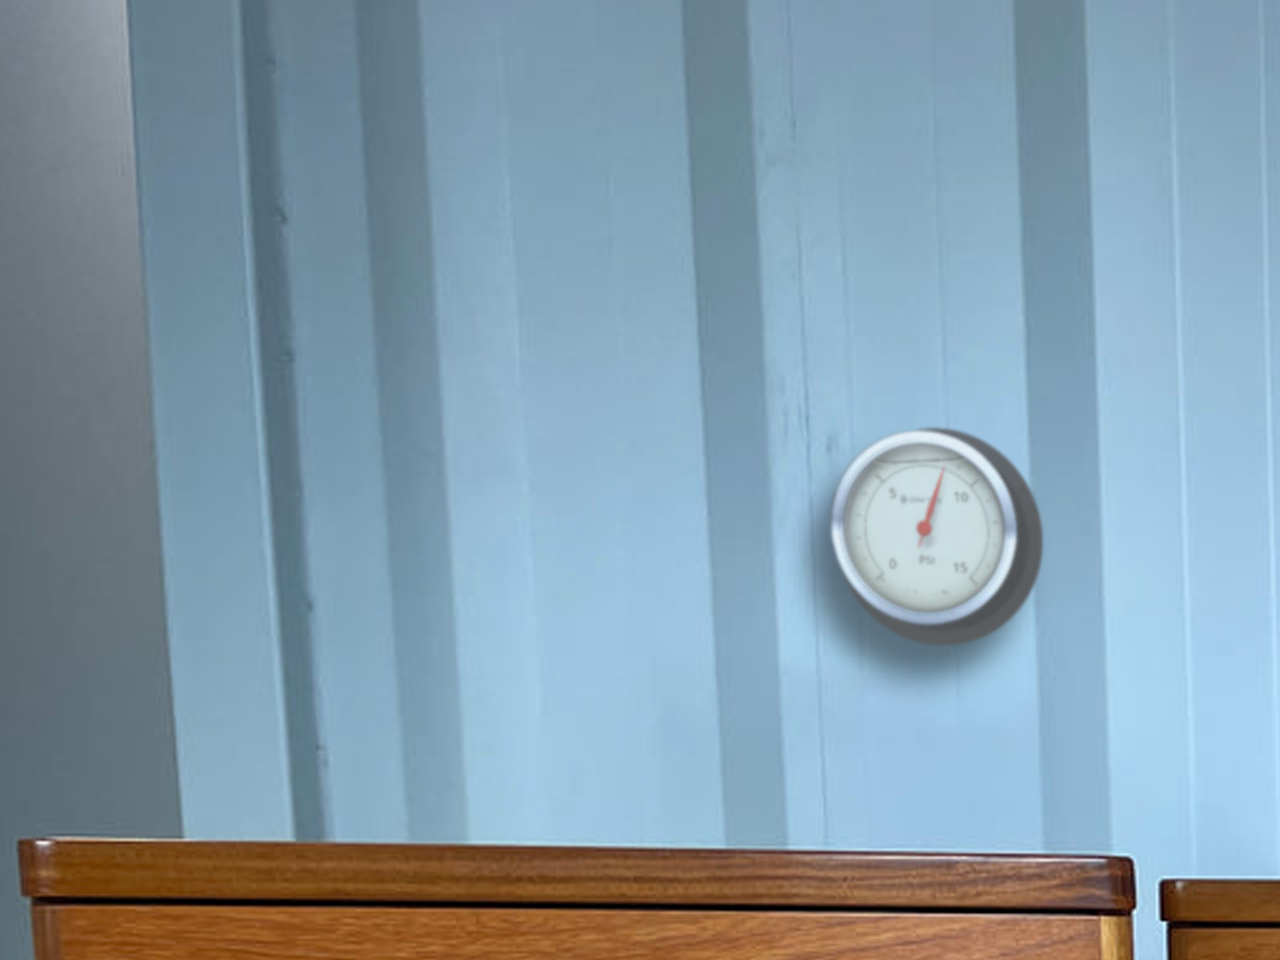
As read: value=8.5 unit=psi
